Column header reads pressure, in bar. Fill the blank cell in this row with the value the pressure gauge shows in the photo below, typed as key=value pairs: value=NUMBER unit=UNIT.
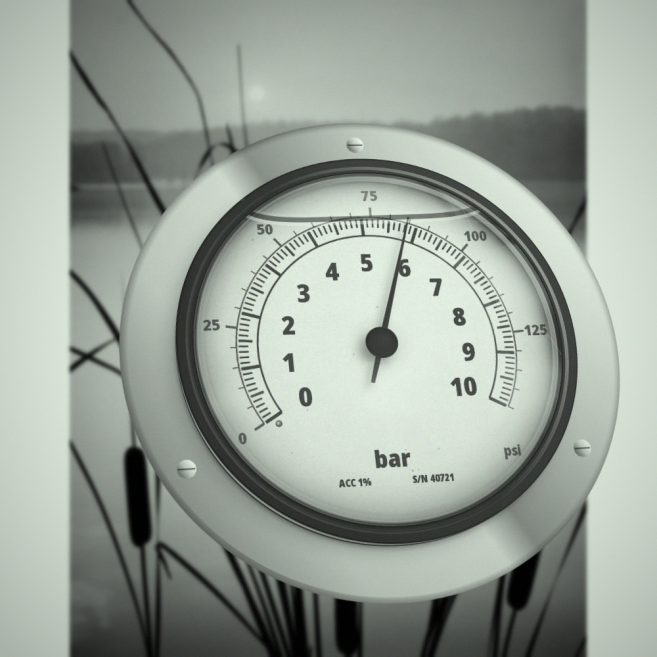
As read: value=5.8 unit=bar
